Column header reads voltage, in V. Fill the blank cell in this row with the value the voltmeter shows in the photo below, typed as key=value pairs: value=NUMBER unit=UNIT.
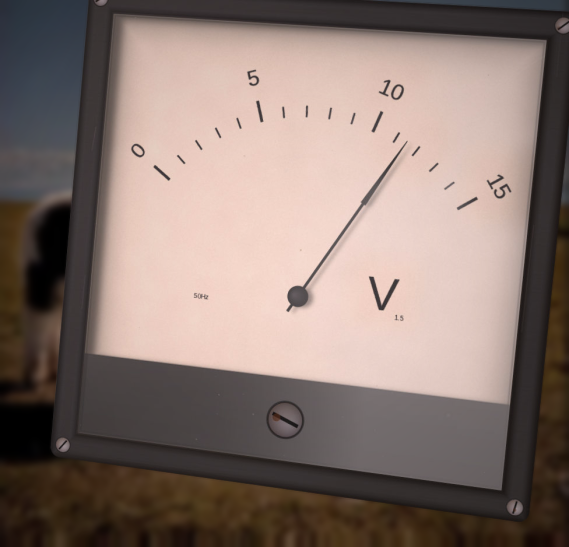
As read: value=11.5 unit=V
